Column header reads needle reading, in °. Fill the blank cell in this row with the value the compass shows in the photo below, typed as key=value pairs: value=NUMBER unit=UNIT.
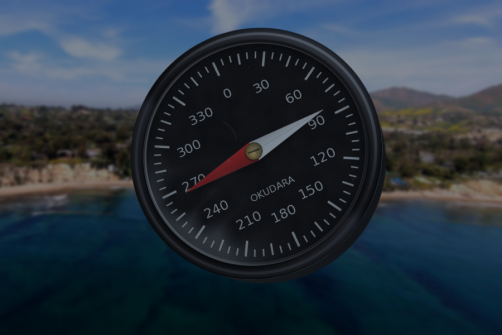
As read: value=265 unit=°
